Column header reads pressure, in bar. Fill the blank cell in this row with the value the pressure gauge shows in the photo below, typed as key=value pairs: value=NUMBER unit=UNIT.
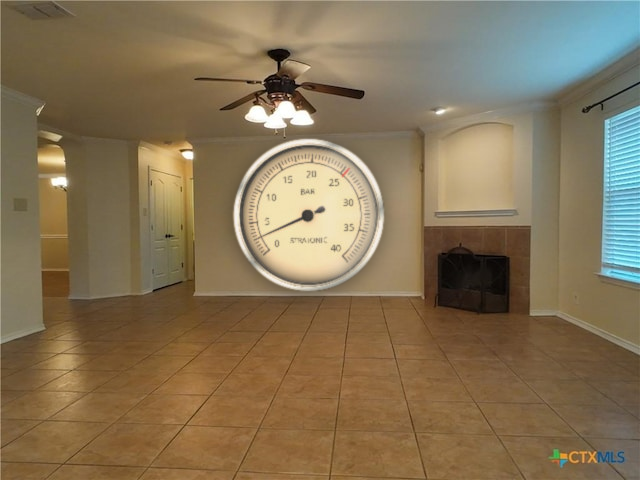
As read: value=2.5 unit=bar
